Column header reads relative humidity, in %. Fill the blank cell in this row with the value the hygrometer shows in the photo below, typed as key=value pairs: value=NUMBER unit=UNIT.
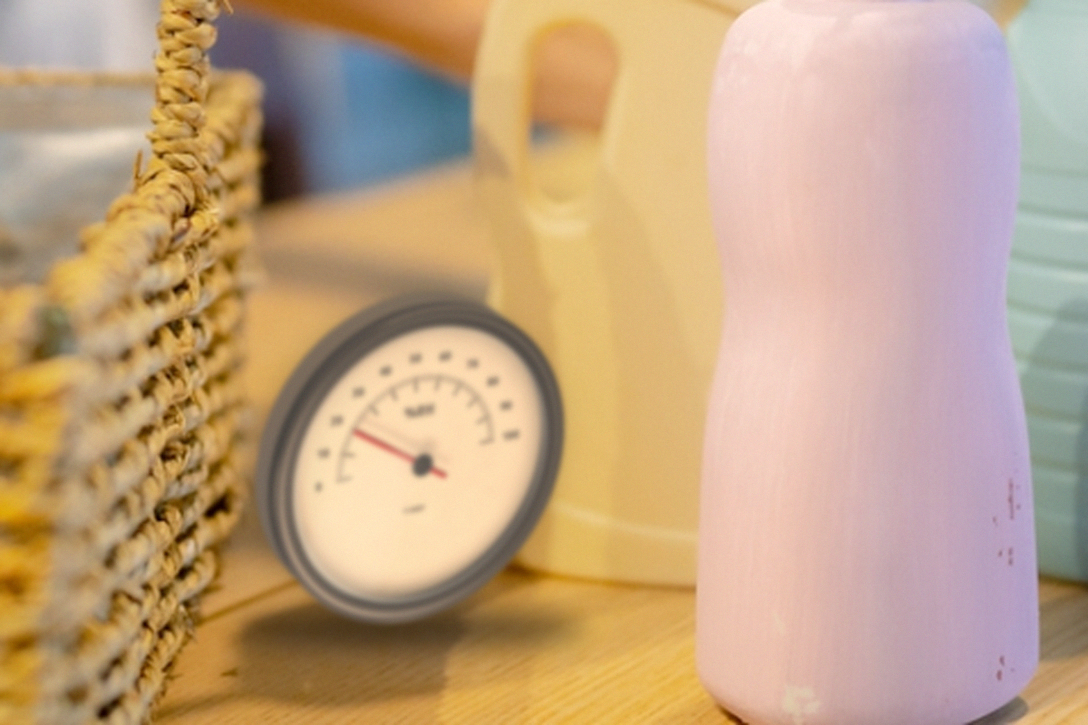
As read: value=20 unit=%
